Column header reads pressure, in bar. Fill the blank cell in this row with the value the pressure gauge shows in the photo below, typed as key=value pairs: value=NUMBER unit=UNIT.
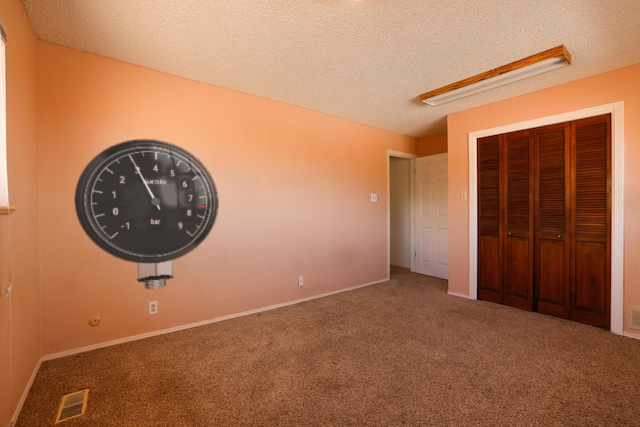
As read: value=3 unit=bar
